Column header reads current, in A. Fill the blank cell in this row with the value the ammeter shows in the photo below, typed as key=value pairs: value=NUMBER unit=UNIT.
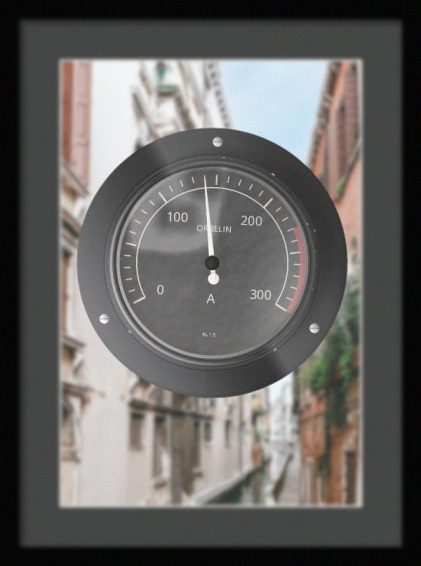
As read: value=140 unit=A
